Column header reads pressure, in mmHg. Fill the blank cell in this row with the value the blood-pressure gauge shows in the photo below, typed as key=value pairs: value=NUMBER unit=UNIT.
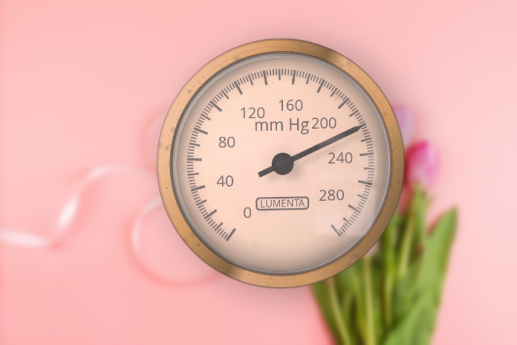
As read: value=220 unit=mmHg
